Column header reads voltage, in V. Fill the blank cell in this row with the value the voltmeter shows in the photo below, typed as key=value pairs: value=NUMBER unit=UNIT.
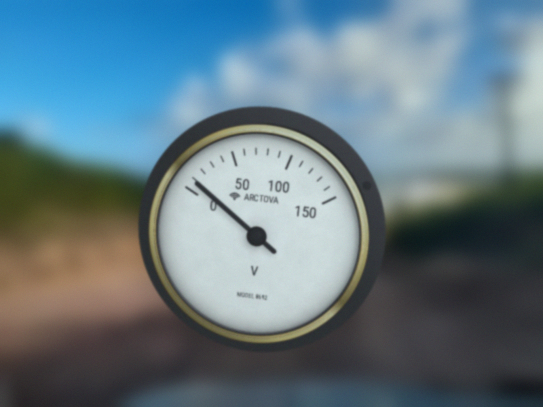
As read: value=10 unit=V
